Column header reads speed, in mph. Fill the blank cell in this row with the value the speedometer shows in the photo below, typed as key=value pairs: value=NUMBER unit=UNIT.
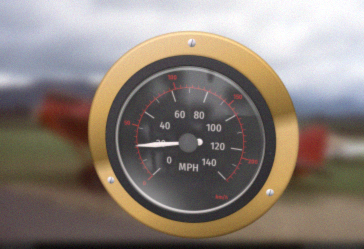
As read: value=20 unit=mph
